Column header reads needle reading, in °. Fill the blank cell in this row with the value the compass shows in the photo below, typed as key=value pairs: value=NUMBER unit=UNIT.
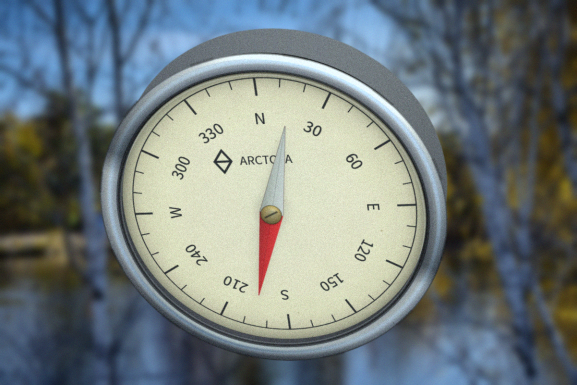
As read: value=195 unit=°
